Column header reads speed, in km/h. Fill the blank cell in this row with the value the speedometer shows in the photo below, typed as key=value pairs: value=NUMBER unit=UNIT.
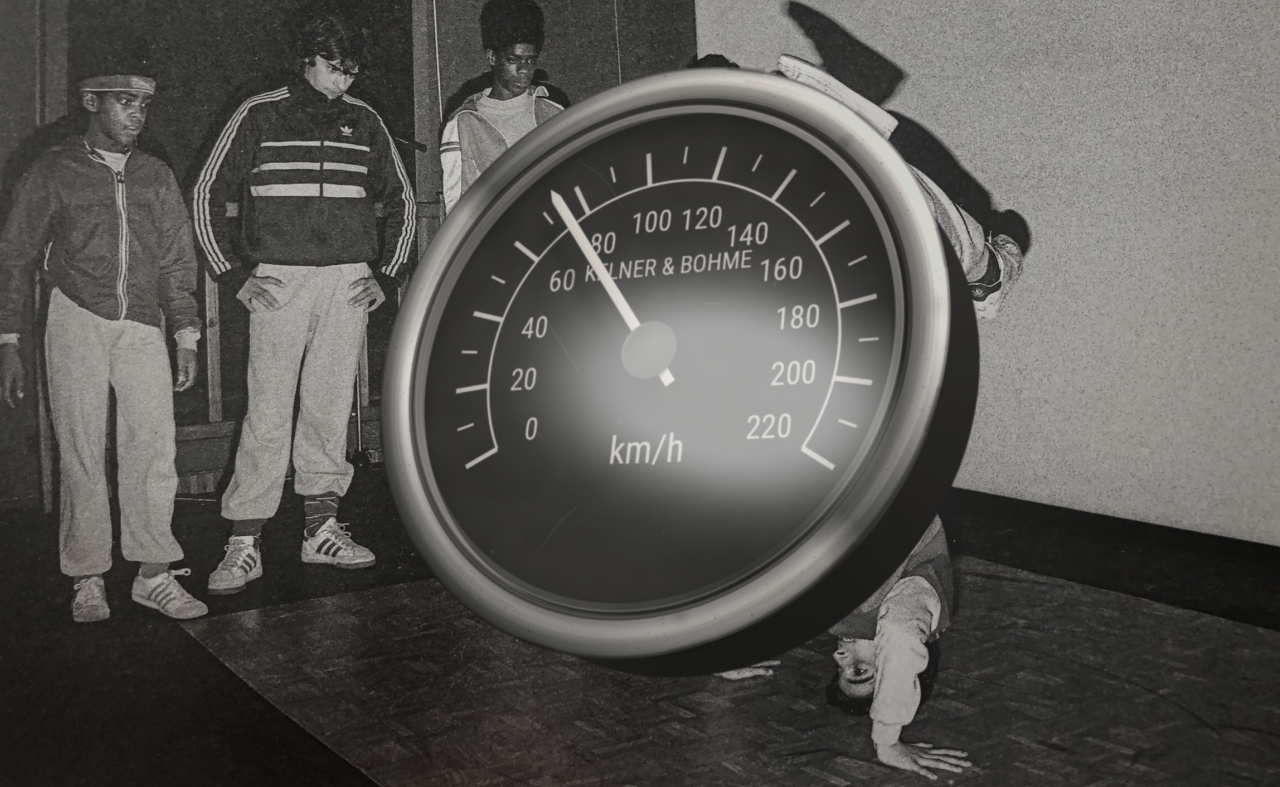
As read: value=75 unit=km/h
